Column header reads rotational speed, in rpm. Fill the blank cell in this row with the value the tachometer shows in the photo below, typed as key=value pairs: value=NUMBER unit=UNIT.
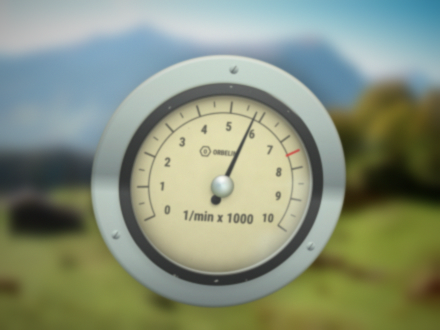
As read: value=5750 unit=rpm
